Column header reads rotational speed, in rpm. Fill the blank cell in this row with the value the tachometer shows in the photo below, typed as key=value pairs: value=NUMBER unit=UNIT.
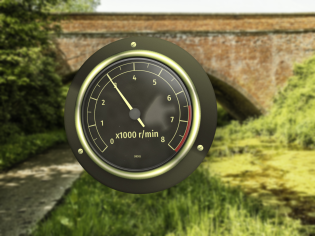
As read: value=3000 unit=rpm
